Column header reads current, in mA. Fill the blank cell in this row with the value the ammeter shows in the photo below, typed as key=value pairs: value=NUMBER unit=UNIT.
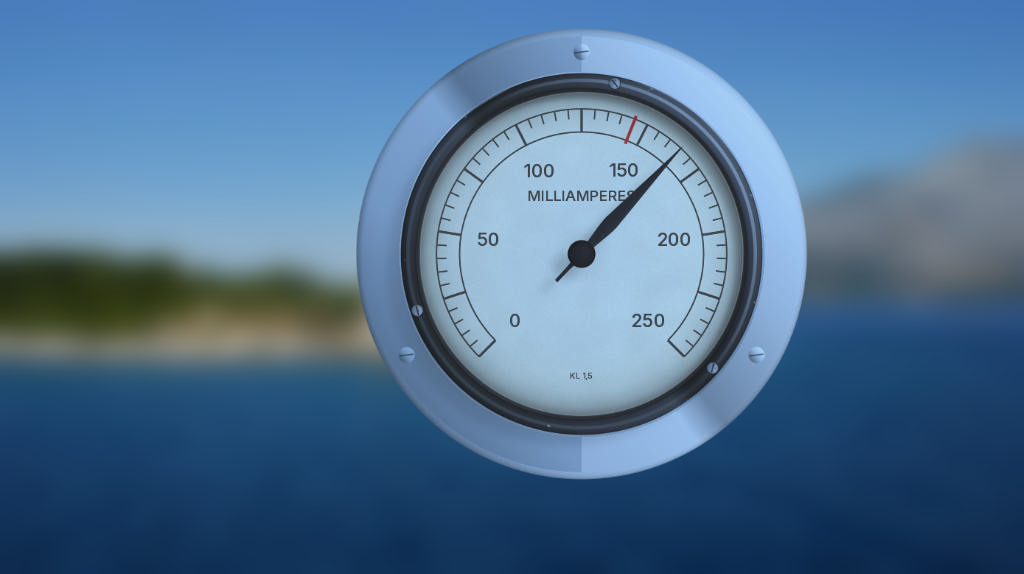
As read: value=165 unit=mA
